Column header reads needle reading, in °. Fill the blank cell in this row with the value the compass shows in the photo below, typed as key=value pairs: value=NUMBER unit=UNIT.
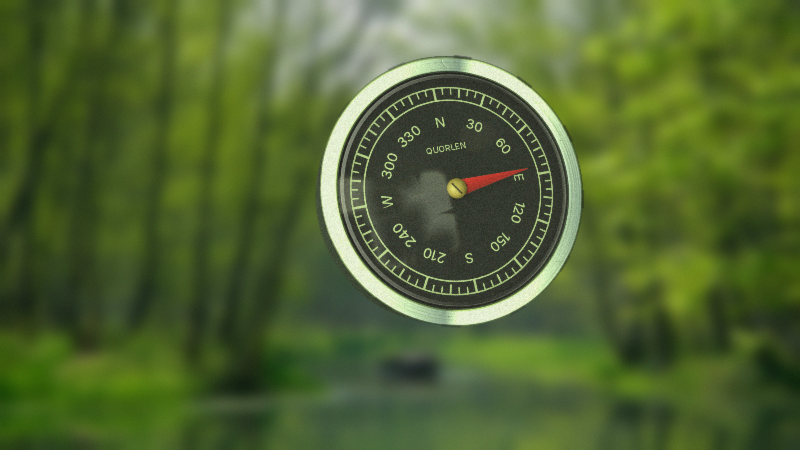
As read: value=85 unit=°
